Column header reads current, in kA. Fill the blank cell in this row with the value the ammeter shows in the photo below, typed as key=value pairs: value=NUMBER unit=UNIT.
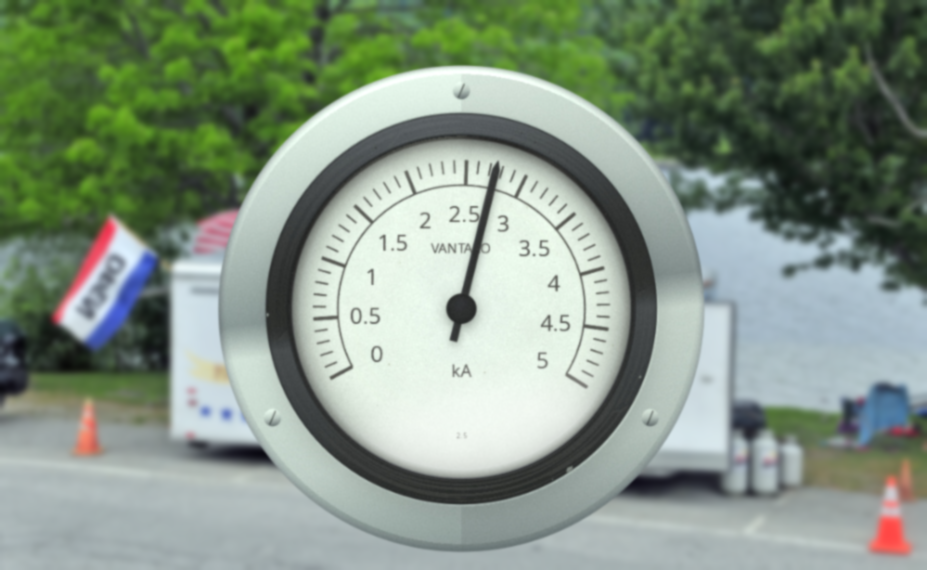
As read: value=2.75 unit=kA
